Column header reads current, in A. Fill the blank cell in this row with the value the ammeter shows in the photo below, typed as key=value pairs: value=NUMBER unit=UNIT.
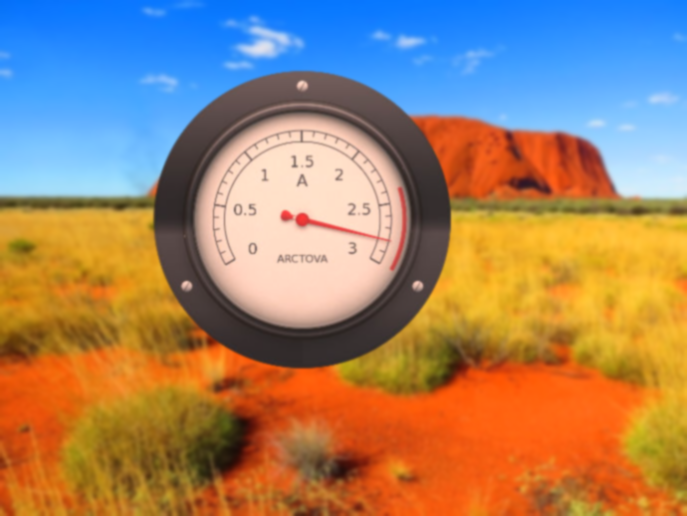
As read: value=2.8 unit=A
